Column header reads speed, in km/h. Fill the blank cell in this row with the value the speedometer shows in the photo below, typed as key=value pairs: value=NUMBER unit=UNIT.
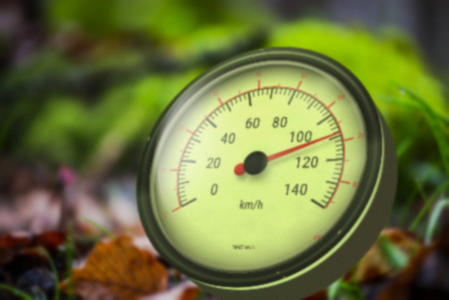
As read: value=110 unit=km/h
